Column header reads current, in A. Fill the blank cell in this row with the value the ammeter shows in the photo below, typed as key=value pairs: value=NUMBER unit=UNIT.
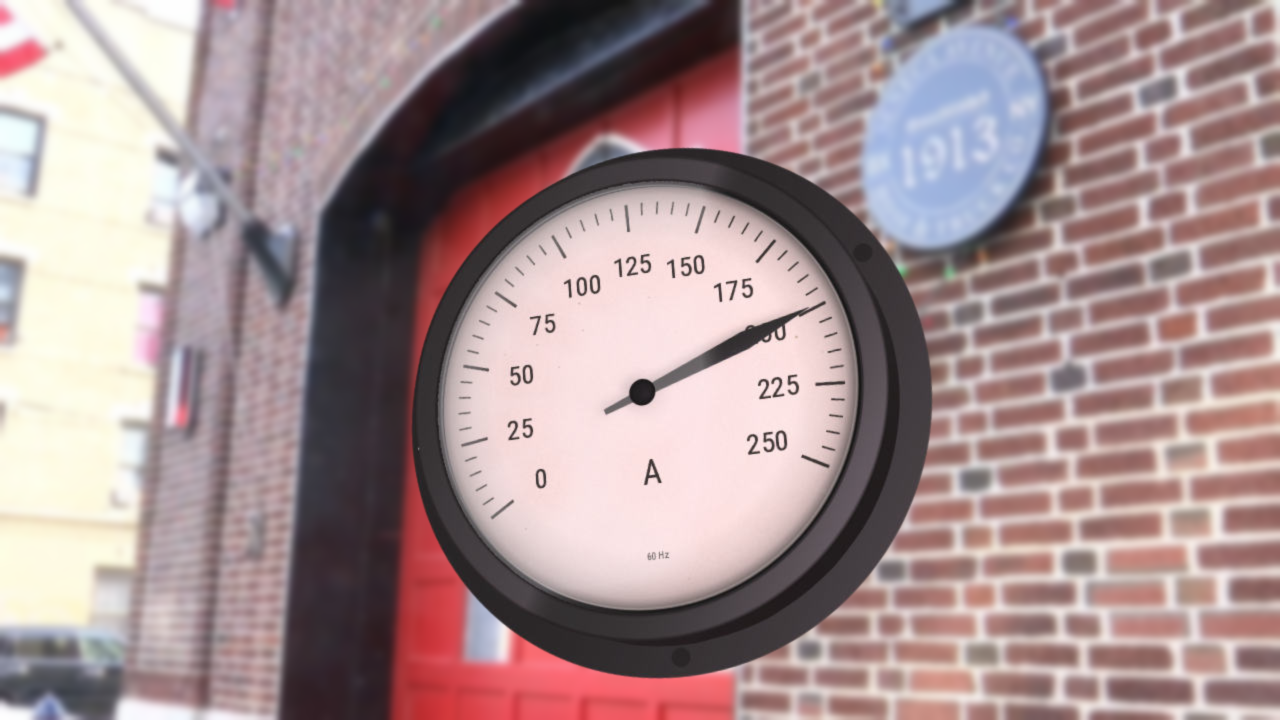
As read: value=200 unit=A
